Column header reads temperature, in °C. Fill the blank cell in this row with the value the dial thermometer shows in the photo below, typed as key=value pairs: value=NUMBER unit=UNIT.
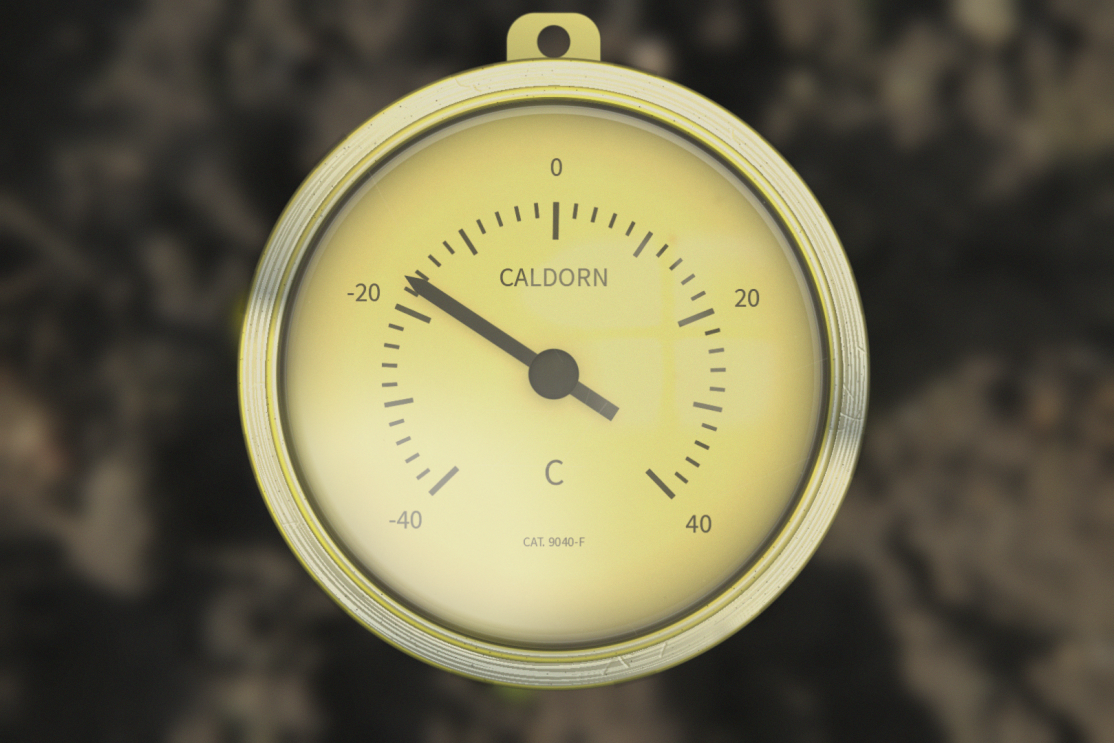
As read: value=-17 unit=°C
